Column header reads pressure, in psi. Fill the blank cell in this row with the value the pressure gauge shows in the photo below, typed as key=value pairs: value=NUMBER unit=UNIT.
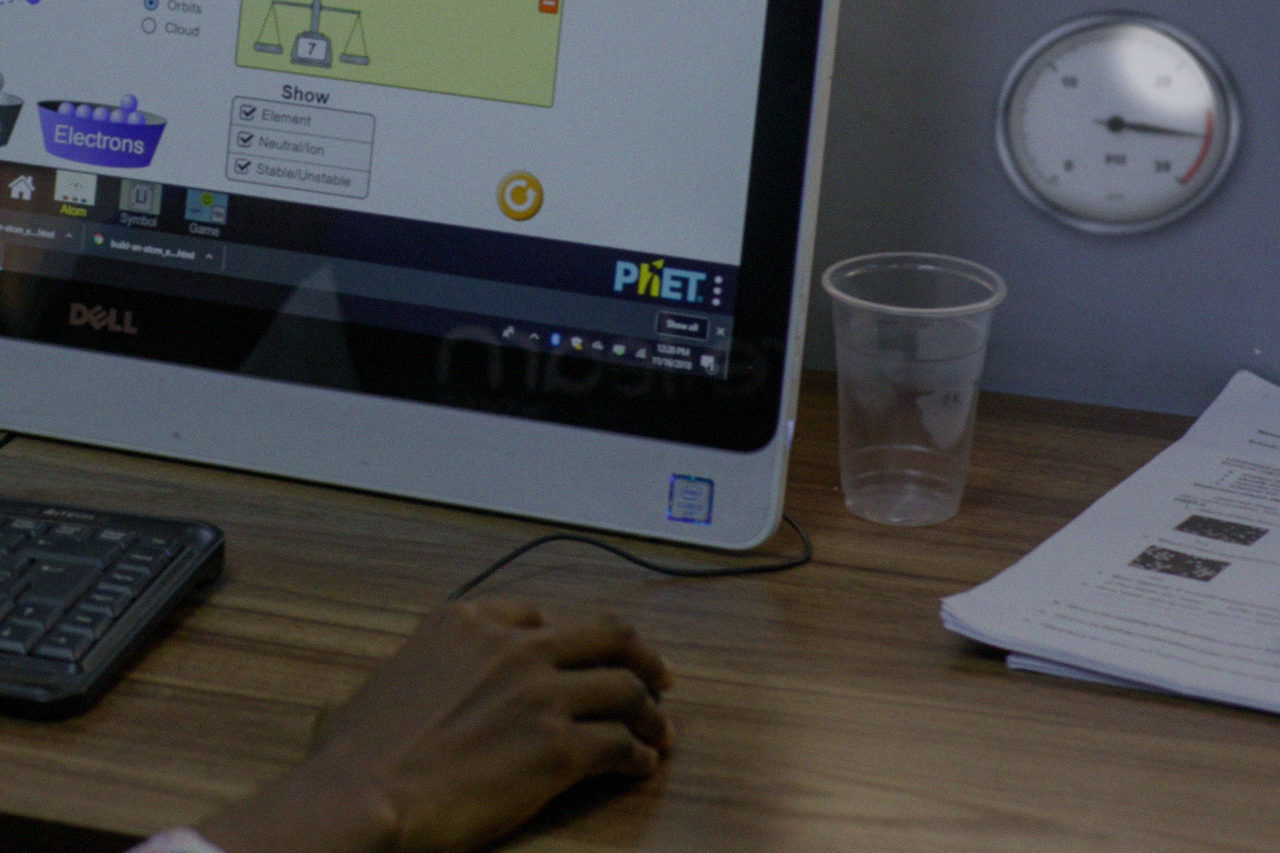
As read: value=26 unit=psi
